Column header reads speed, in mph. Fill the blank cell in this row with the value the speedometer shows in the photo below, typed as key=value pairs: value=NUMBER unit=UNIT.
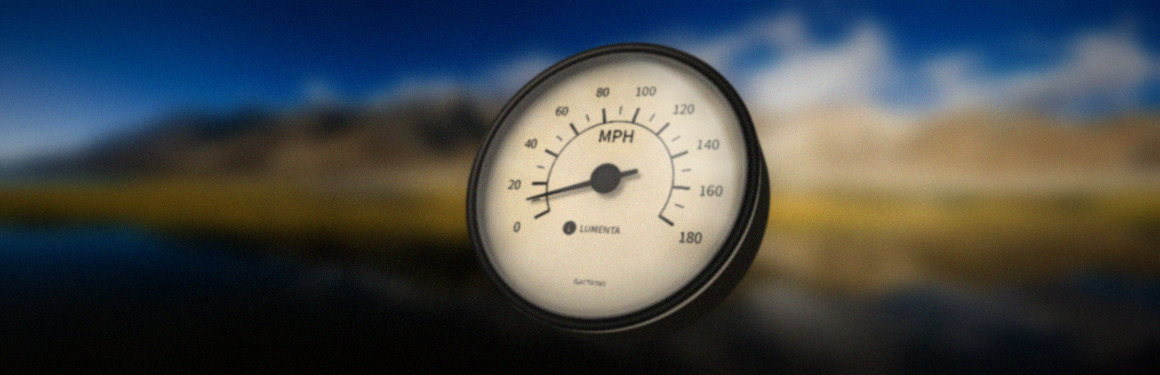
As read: value=10 unit=mph
